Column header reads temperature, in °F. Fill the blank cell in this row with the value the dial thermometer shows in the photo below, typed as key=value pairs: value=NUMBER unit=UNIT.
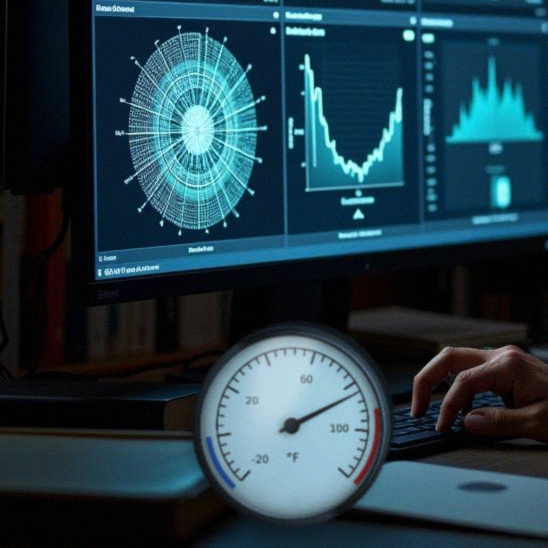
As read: value=84 unit=°F
